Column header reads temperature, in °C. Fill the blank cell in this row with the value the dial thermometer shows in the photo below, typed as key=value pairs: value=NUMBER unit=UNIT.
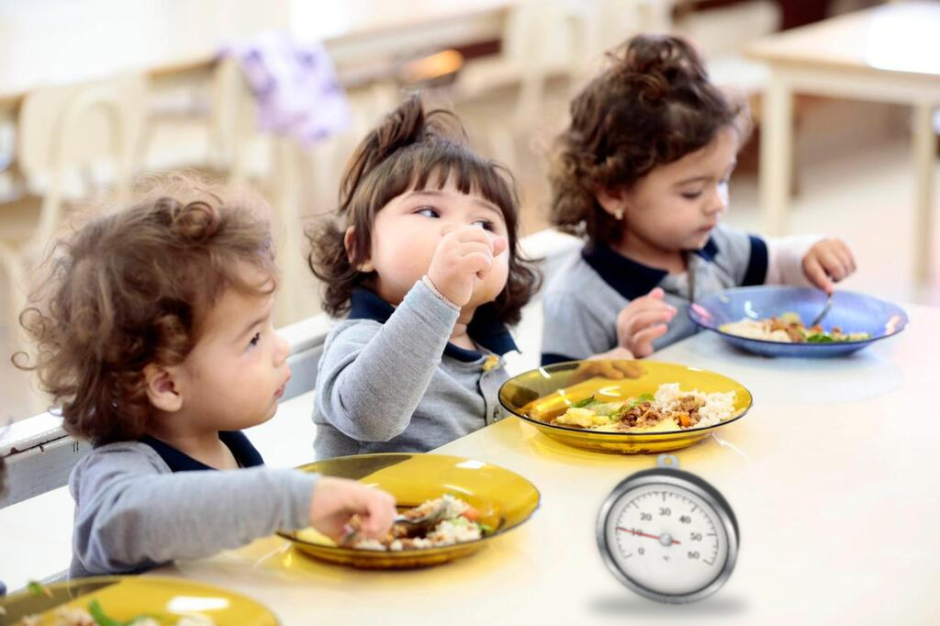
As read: value=10 unit=°C
